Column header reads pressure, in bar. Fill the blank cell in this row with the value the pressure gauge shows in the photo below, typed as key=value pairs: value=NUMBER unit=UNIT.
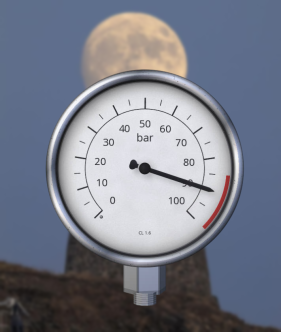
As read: value=90 unit=bar
